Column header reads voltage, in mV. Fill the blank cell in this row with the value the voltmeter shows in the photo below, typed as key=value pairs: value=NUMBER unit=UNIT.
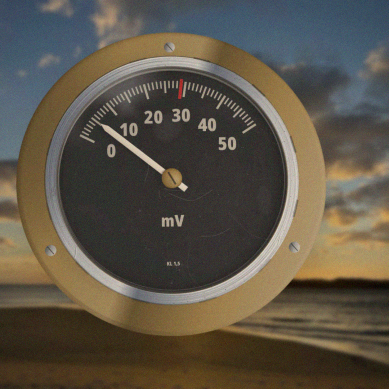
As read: value=5 unit=mV
